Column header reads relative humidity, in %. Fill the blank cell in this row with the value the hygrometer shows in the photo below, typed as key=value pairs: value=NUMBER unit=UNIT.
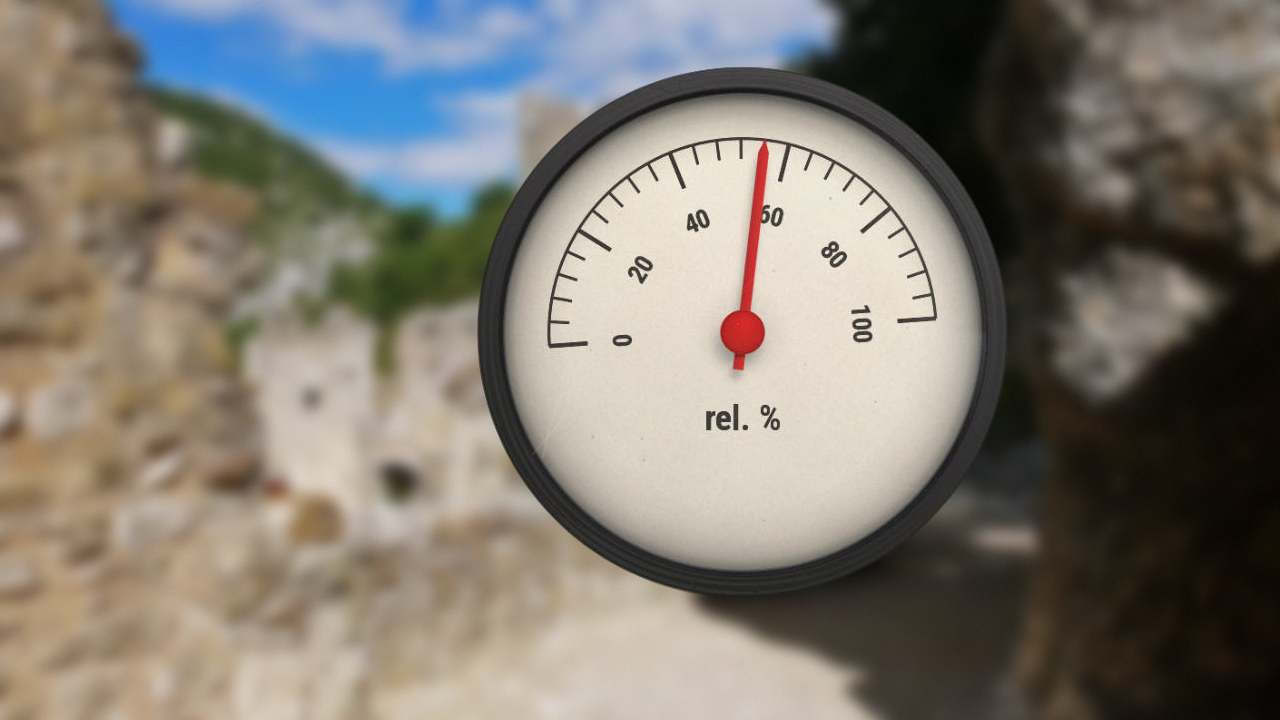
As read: value=56 unit=%
